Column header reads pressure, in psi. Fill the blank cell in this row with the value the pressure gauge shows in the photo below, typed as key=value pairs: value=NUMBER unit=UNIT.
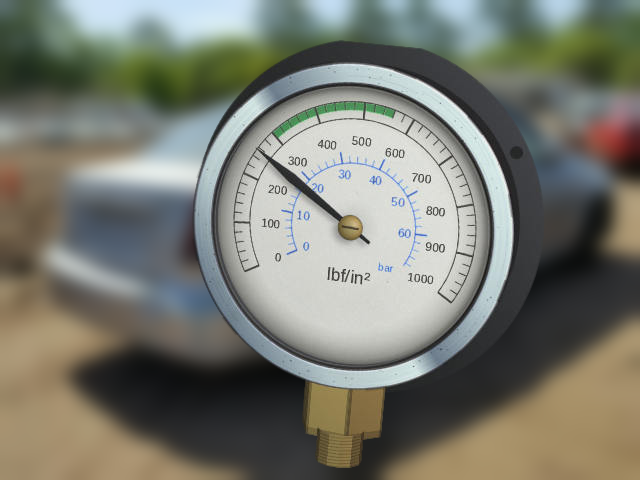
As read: value=260 unit=psi
